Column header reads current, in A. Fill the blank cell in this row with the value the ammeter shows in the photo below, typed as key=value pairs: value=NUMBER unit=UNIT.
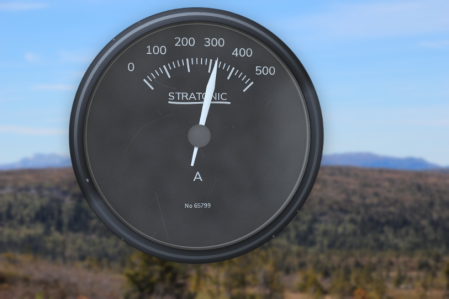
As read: value=320 unit=A
